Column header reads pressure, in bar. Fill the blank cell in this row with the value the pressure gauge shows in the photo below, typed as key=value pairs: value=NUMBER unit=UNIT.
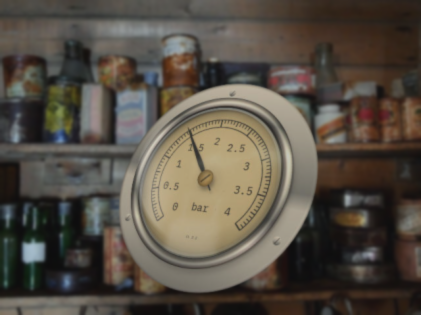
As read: value=1.5 unit=bar
